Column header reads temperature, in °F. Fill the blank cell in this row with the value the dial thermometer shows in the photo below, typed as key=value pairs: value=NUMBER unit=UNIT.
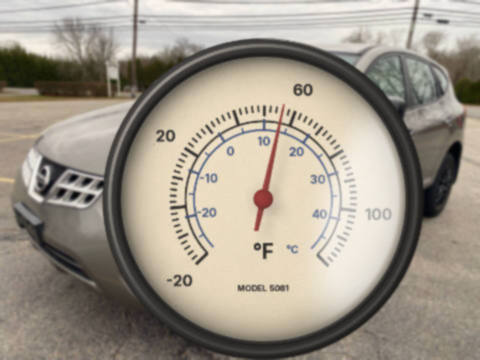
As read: value=56 unit=°F
